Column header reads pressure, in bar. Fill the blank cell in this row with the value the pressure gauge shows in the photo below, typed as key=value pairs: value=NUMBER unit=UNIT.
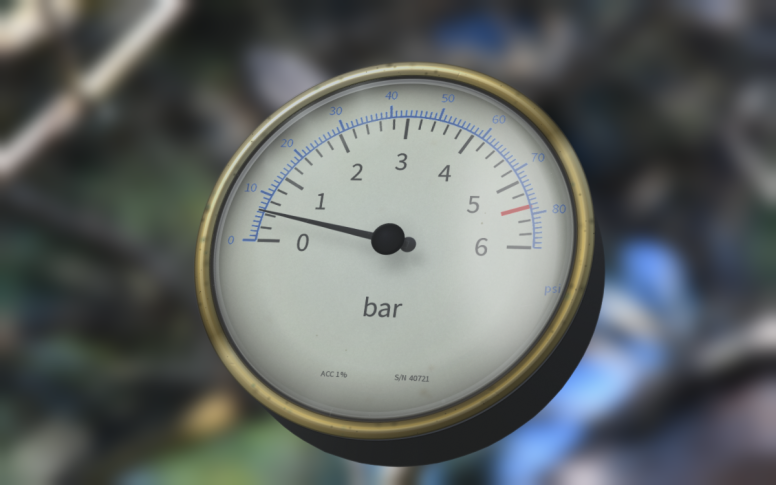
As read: value=0.4 unit=bar
